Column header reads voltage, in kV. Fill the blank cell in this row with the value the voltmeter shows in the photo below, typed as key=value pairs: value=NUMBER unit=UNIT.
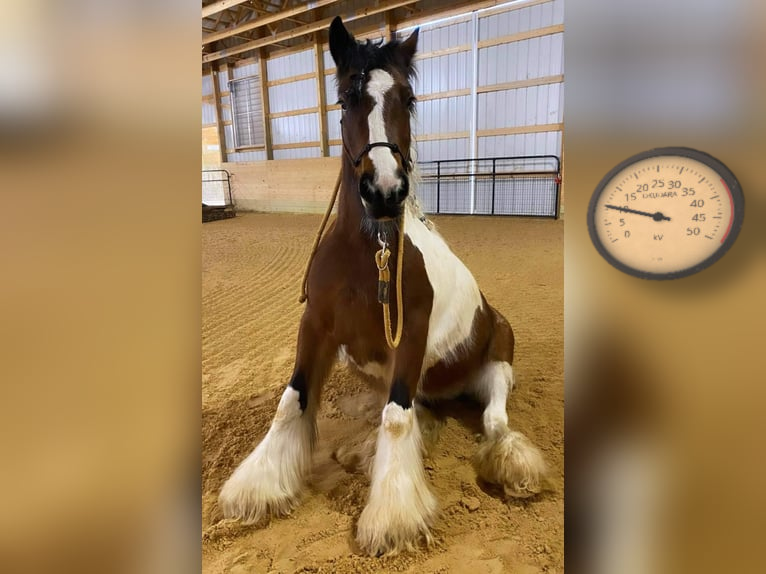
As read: value=10 unit=kV
